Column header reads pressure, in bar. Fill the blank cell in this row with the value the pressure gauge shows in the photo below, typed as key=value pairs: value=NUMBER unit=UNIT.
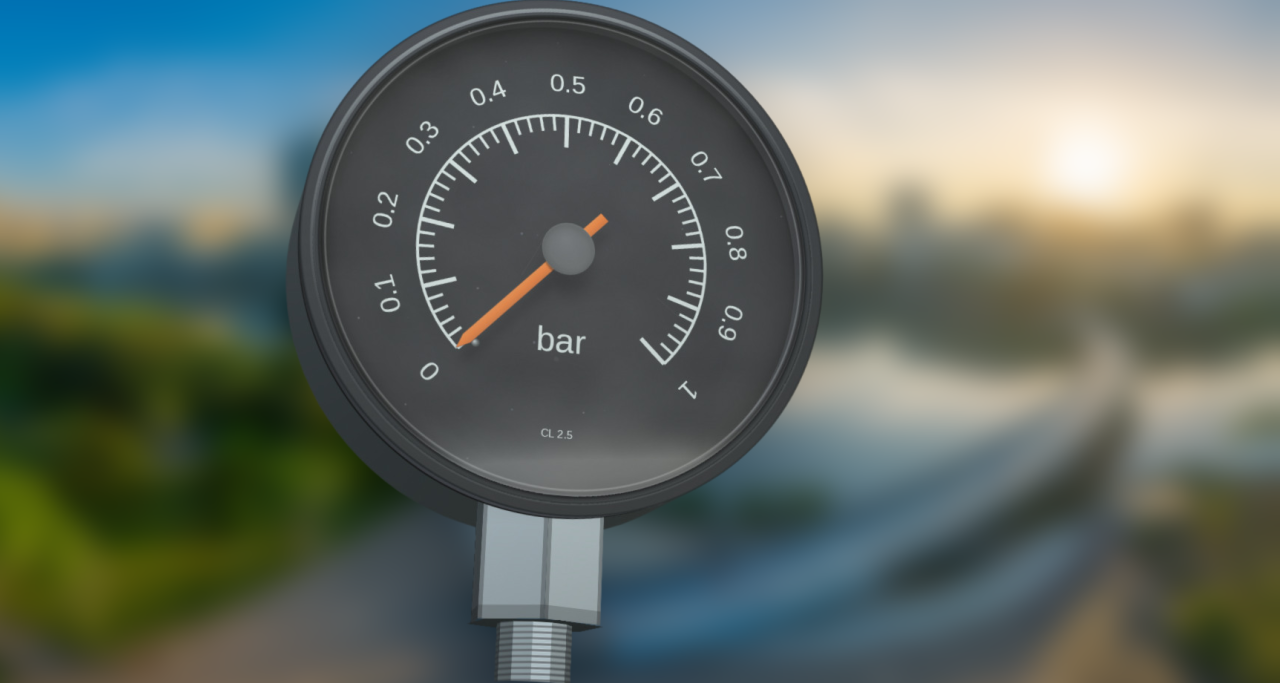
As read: value=0 unit=bar
